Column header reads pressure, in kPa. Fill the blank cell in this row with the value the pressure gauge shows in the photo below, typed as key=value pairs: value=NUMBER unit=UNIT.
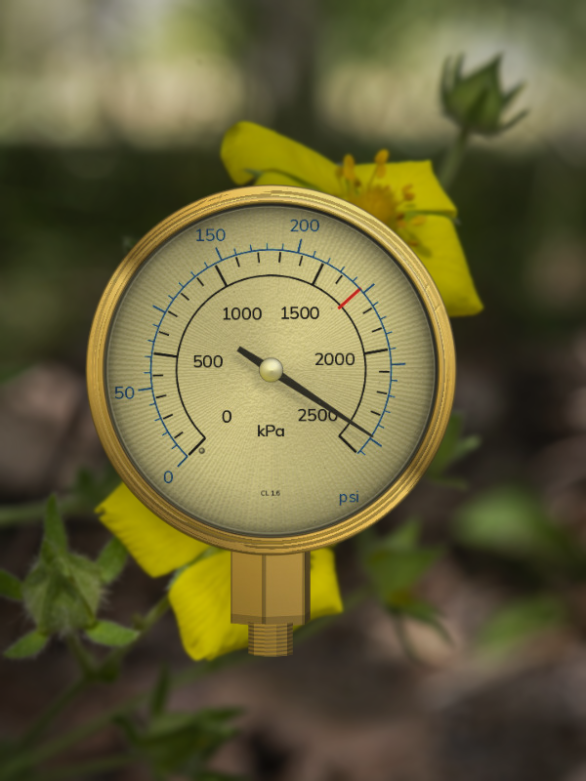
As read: value=2400 unit=kPa
